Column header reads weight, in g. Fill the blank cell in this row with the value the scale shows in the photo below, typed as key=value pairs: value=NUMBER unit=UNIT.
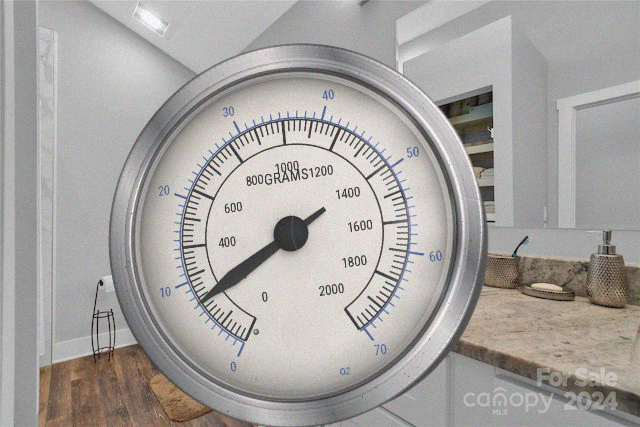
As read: value=200 unit=g
